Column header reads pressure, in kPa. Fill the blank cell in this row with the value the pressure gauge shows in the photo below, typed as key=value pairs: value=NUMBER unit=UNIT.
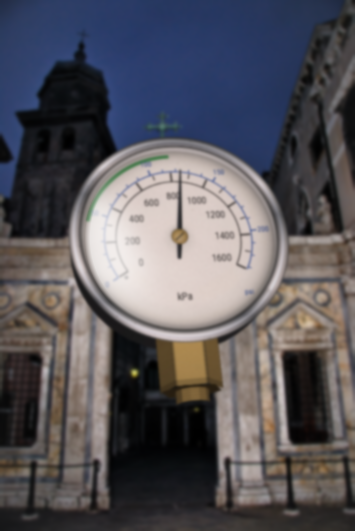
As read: value=850 unit=kPa
